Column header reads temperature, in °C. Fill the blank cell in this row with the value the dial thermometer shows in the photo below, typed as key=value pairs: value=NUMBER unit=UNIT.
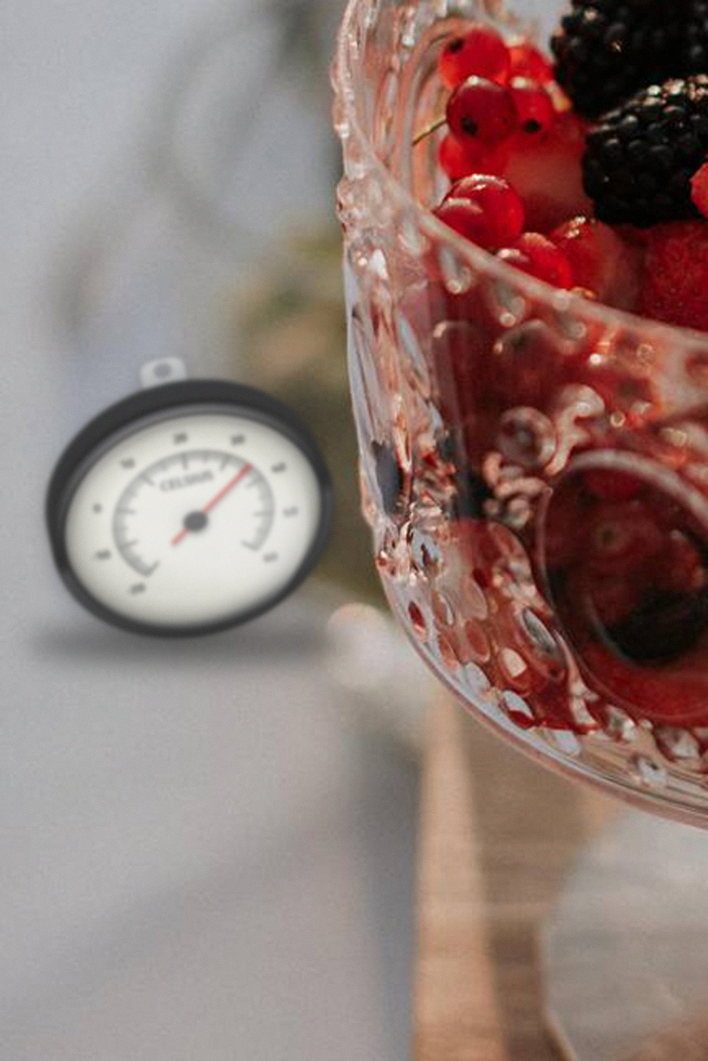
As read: value=35 unit=°C
